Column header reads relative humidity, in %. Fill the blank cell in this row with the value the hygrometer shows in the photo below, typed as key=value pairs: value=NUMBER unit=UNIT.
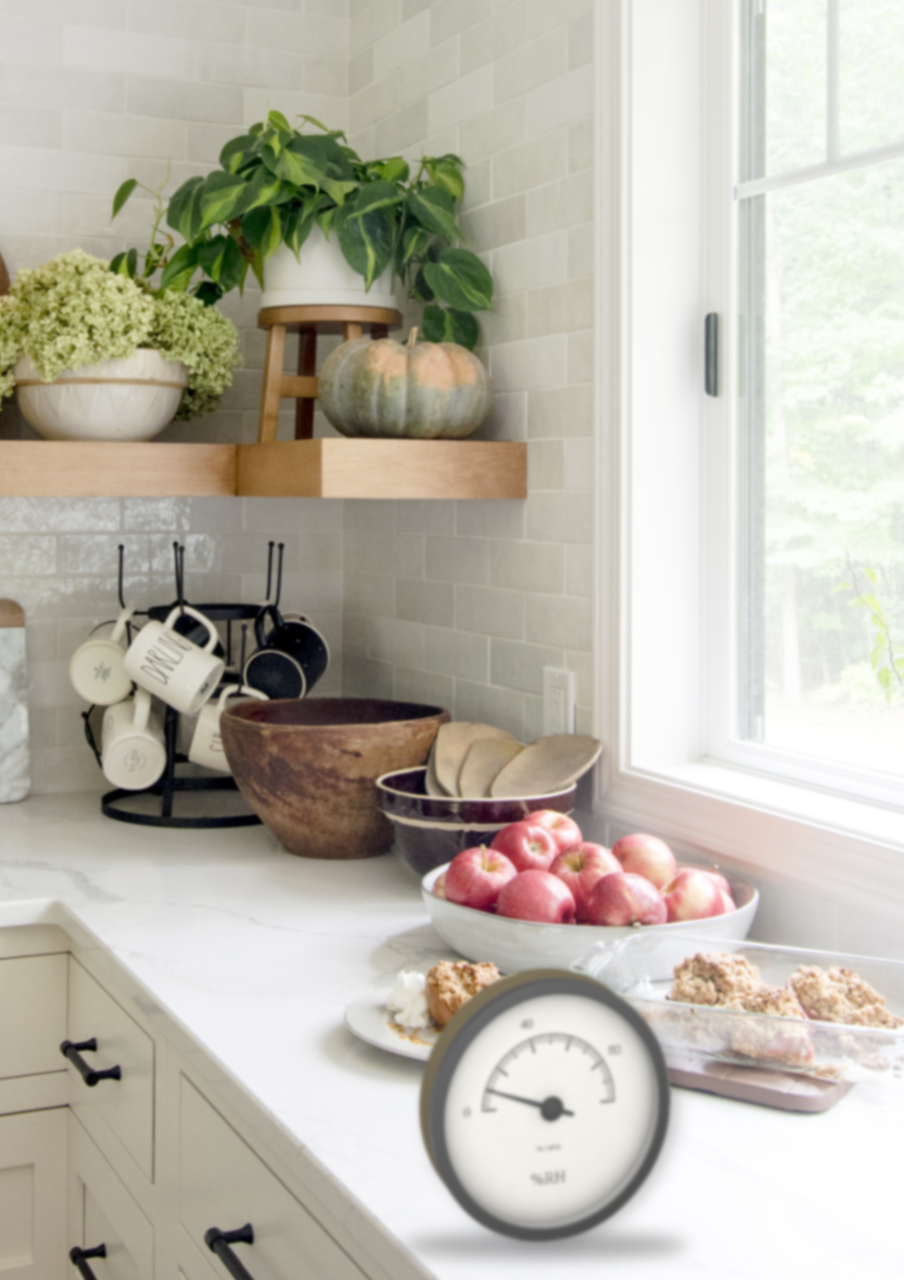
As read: value=10 unit=%
